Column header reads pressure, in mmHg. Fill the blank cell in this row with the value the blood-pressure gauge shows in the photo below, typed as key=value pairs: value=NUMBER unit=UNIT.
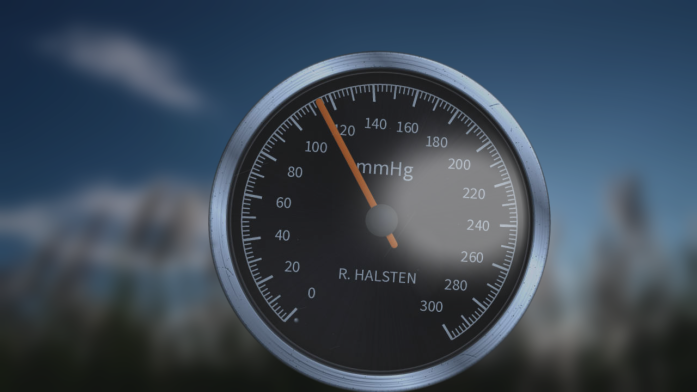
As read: value=114 unit=mmHg
